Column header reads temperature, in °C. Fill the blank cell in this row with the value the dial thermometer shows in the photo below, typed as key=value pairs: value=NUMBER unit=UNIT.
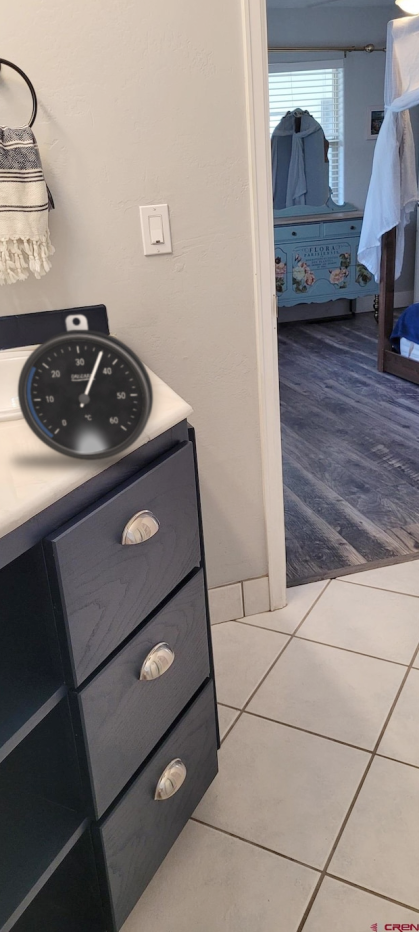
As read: value=36 unit=°C
